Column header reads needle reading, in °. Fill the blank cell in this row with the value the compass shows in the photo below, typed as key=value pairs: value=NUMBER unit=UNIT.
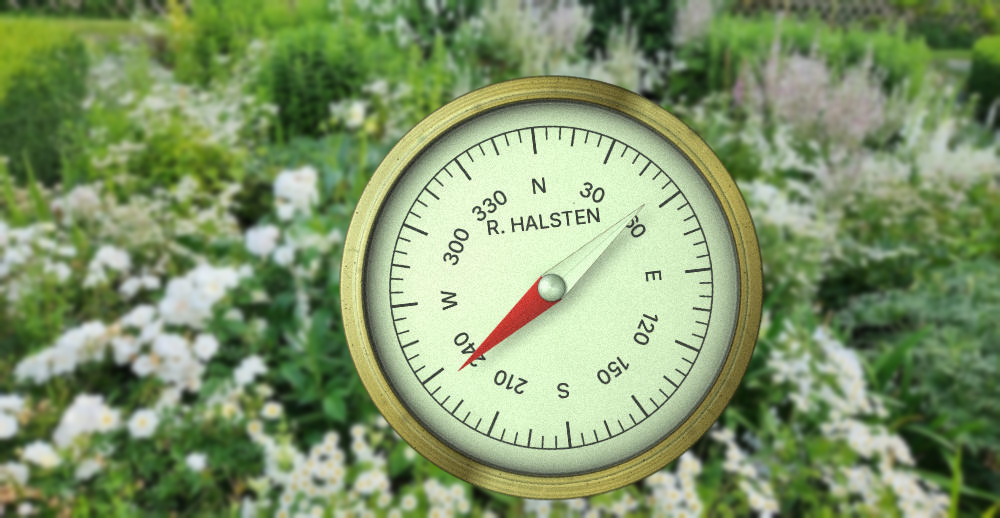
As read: value=235 unit=°
